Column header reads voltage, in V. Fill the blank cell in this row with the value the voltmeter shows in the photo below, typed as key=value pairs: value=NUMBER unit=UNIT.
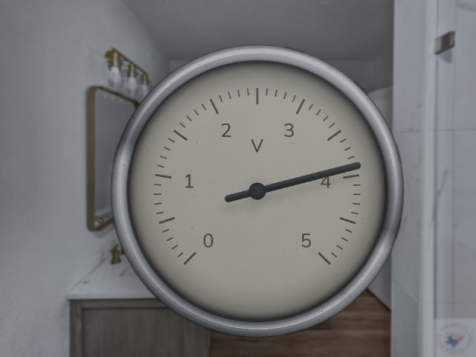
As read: value=3.9 unit=V
